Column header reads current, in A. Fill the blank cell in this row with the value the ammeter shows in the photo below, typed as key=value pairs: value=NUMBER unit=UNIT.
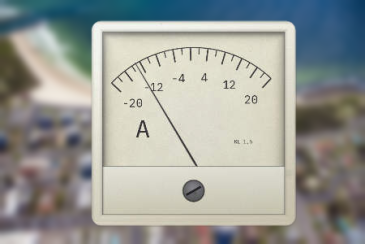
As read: value=-13 unit=A
